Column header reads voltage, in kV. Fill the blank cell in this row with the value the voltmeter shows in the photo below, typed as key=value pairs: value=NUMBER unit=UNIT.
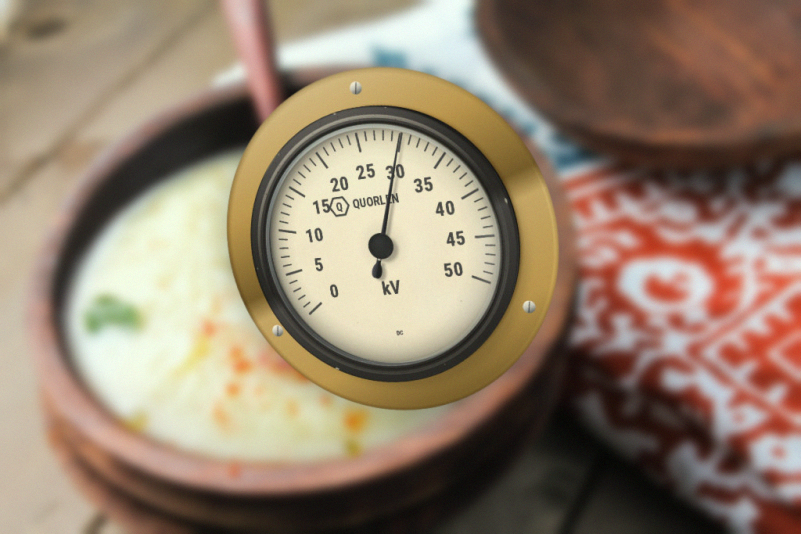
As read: value=30 unit=kV
